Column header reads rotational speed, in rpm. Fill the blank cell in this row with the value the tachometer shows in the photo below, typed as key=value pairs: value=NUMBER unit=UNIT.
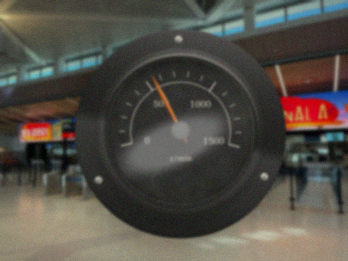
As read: value=550 unit=rpm
